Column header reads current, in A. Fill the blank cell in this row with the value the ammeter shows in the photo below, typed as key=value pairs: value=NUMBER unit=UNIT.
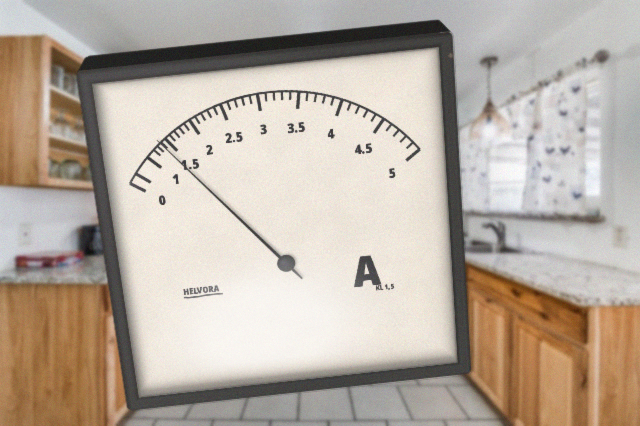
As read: value=1.4 unit=A
